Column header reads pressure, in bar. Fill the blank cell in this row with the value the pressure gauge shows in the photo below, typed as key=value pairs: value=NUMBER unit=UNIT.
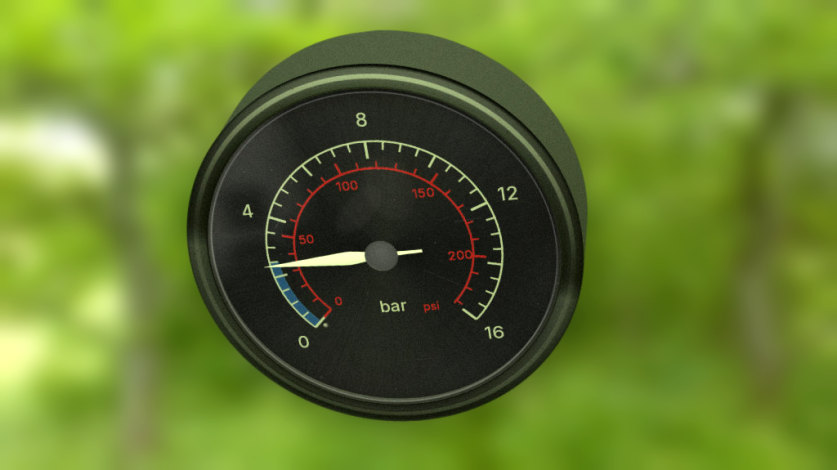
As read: value=2.5 unit=bar
